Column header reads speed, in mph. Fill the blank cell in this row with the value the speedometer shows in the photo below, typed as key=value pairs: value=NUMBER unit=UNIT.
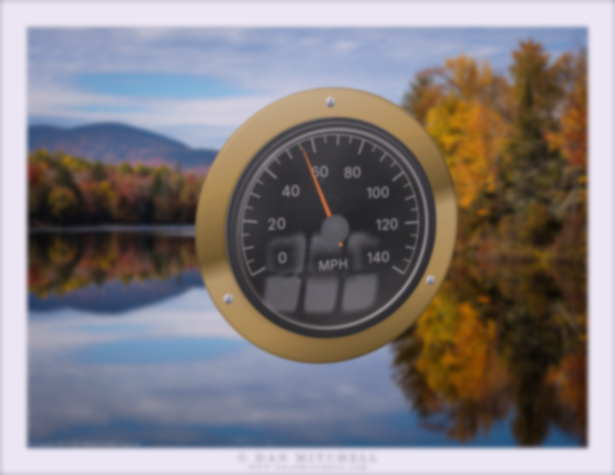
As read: value=55 unit=mph
